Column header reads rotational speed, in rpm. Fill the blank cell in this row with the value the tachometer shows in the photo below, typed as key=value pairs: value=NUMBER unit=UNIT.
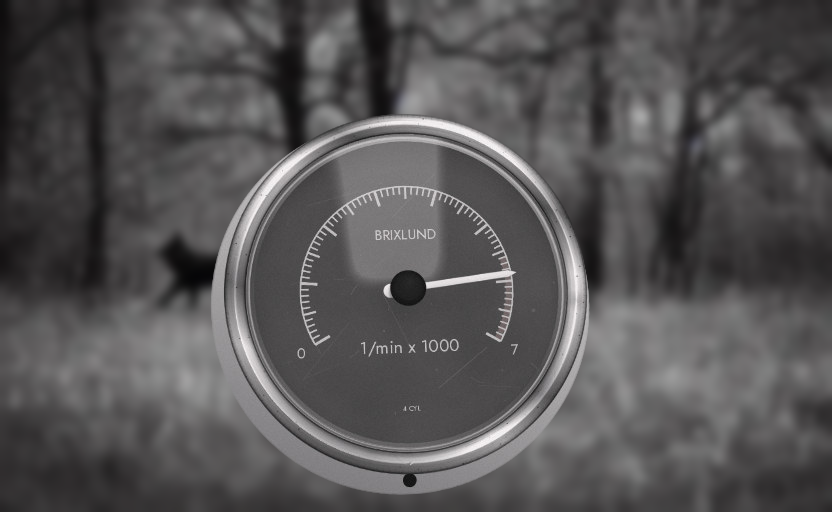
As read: value=5900 unit=rpm
